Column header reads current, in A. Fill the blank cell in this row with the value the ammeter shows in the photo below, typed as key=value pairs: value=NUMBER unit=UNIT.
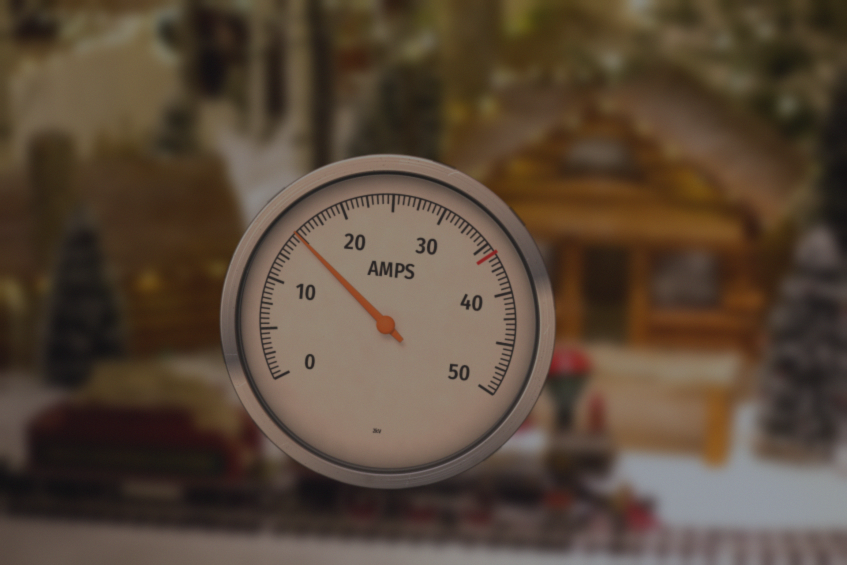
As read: value=15 unit=A
